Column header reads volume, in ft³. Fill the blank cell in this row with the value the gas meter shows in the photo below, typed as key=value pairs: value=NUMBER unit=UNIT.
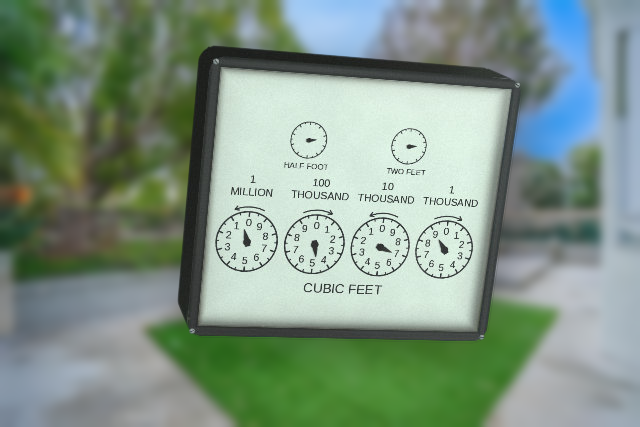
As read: value=46900 unit=ft³
